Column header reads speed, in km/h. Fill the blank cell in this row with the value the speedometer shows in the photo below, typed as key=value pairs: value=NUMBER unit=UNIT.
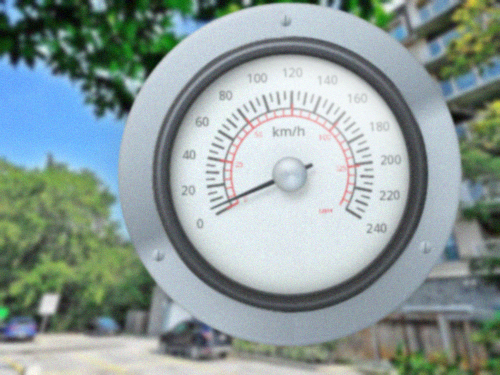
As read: value=5 unit=km/h
